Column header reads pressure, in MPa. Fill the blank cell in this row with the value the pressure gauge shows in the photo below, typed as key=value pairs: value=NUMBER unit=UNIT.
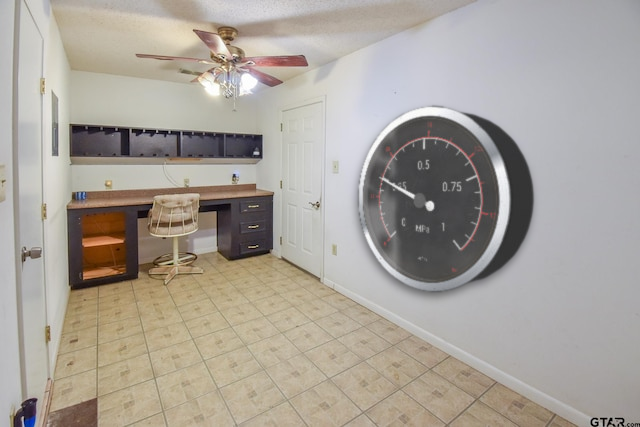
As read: value=0.25 unit=MPa
